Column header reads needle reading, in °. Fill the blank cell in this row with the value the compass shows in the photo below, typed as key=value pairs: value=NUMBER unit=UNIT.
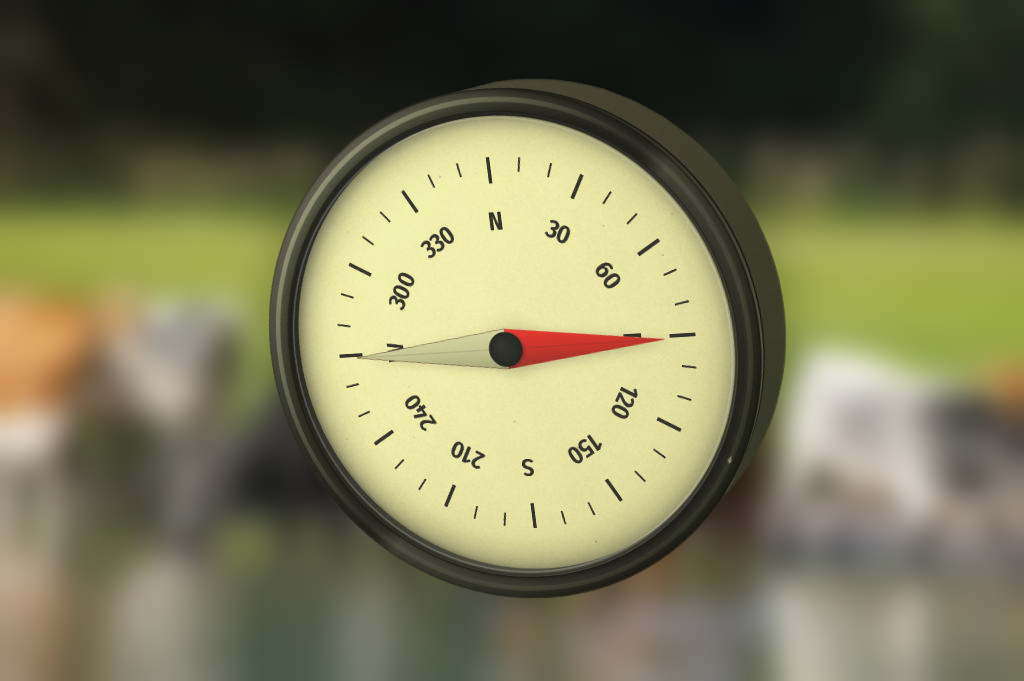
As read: value=90 unit=°
